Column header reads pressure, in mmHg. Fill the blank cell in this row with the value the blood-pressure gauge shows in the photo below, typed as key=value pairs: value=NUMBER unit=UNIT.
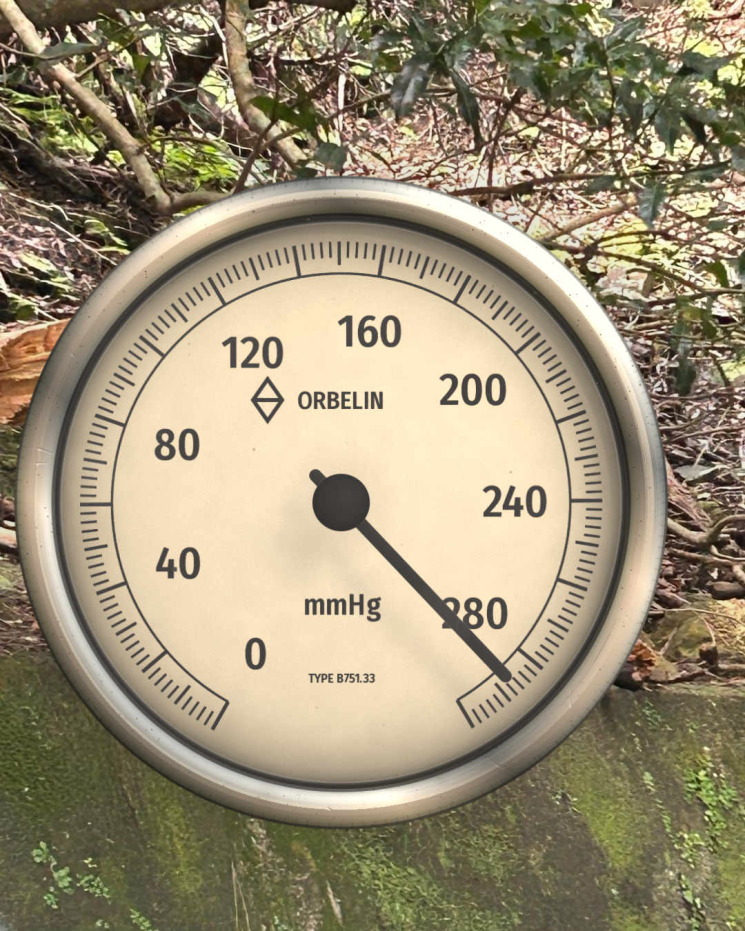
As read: value=287 unit=mmHg
